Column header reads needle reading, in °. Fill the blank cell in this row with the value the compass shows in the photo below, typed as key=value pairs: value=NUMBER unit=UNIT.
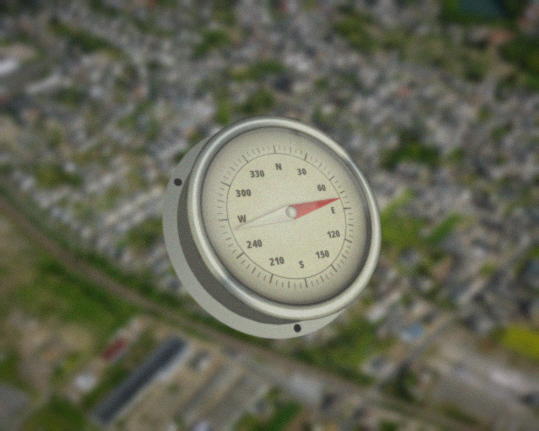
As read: value=80 unit=°
